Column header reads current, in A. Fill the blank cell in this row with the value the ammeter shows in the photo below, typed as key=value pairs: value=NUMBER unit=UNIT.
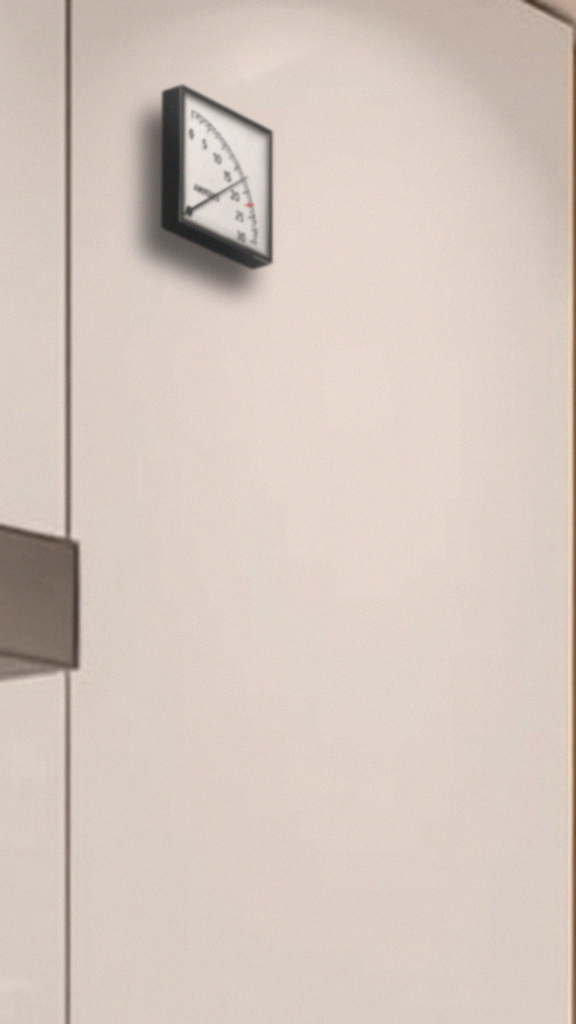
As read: value=17.5 unit=A
